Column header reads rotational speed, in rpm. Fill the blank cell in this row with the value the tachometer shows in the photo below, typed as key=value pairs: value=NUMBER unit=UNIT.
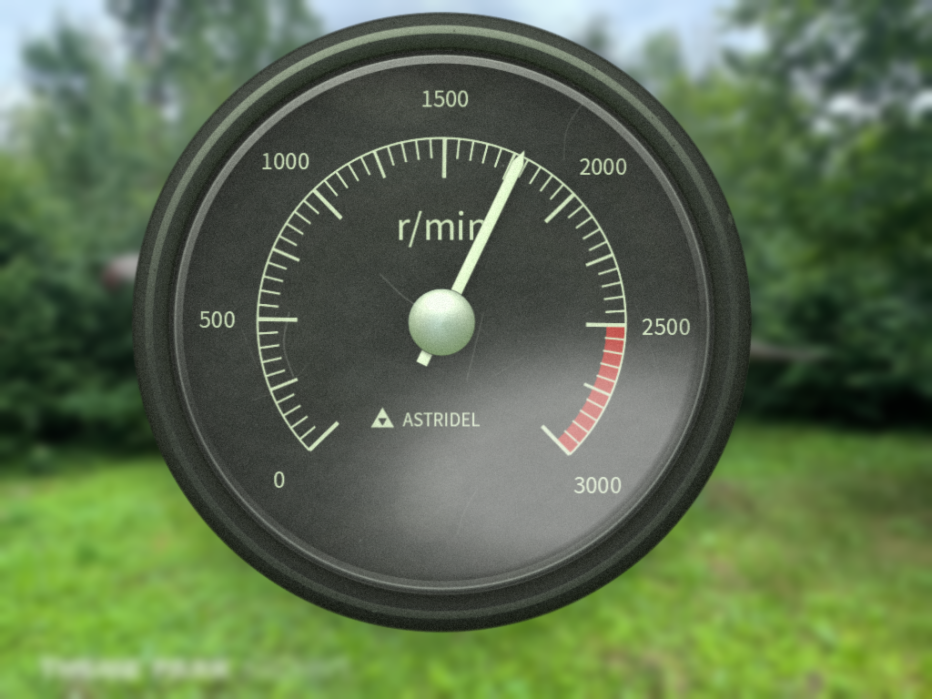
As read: value=1775 unit=rpm
